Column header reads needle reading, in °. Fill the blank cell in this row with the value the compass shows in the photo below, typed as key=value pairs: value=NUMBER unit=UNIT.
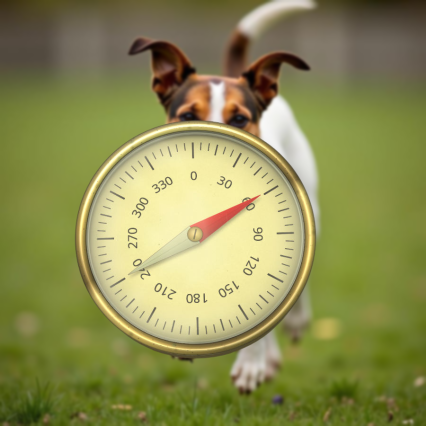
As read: value=60 unit=°
